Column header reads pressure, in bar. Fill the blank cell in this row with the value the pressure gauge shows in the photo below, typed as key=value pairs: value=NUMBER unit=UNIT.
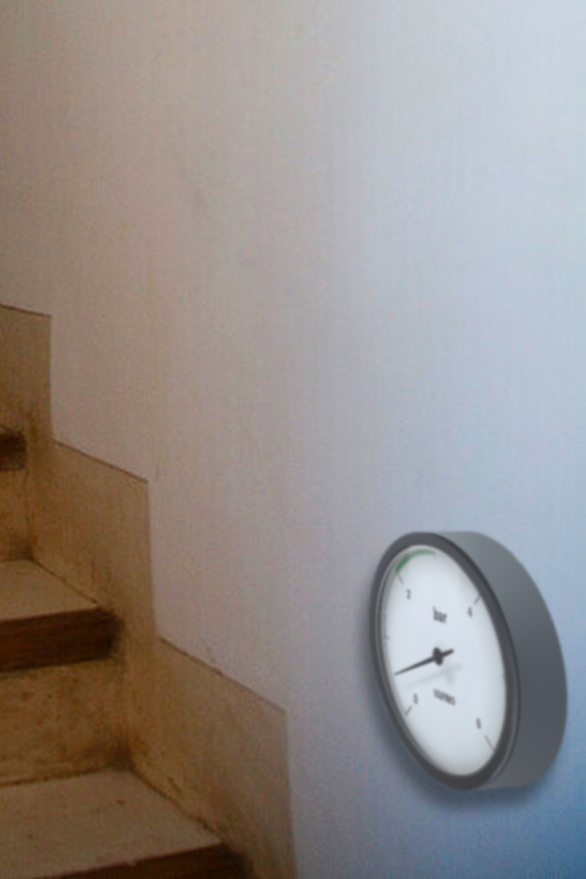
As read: value=0.5 unit=bar
